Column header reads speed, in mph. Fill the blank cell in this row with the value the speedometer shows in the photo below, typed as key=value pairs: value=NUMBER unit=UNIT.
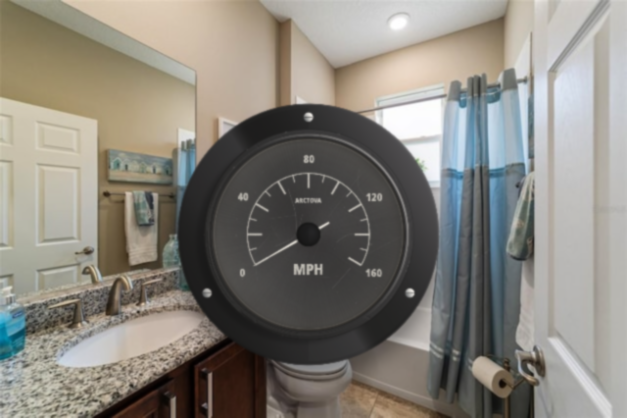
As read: value=0 unit=mph
